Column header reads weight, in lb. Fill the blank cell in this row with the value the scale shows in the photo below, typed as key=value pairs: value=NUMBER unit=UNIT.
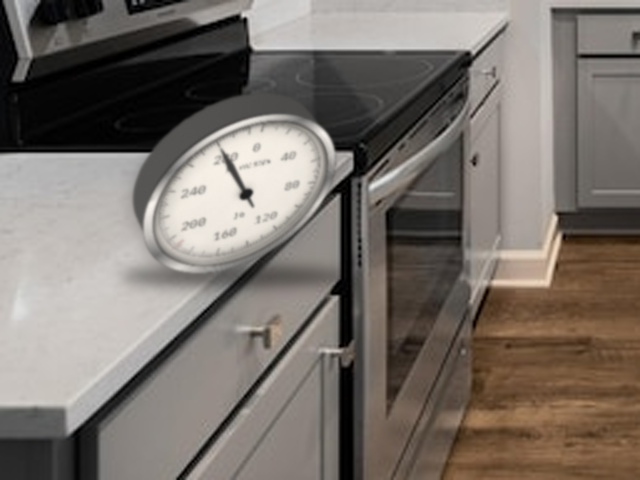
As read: value=280 unit=lb
